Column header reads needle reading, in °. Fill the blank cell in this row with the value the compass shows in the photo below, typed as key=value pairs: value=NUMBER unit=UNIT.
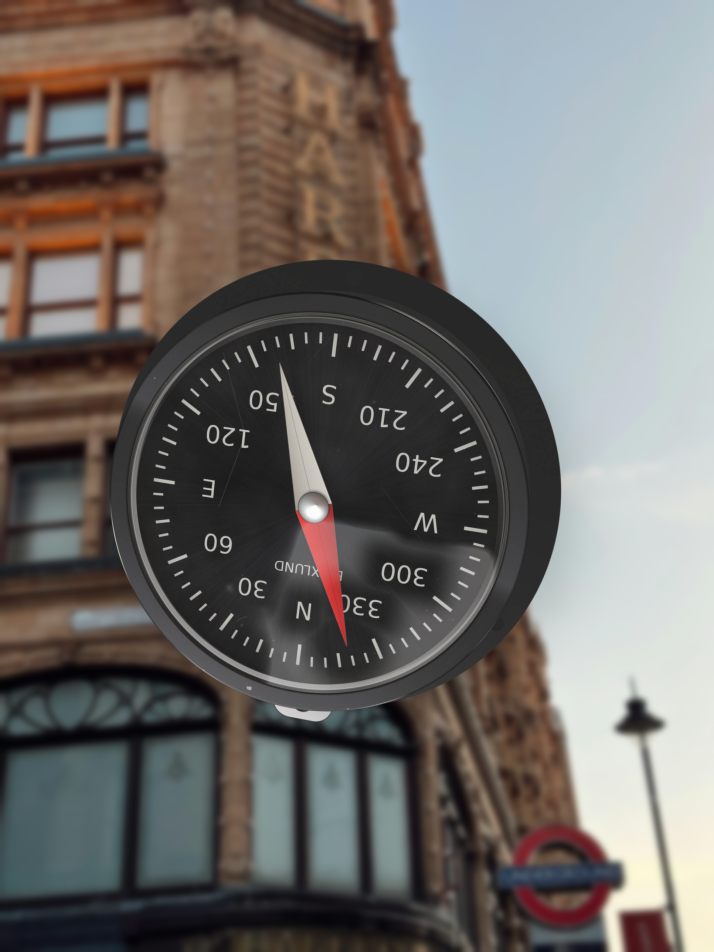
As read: value=340 unit=°
